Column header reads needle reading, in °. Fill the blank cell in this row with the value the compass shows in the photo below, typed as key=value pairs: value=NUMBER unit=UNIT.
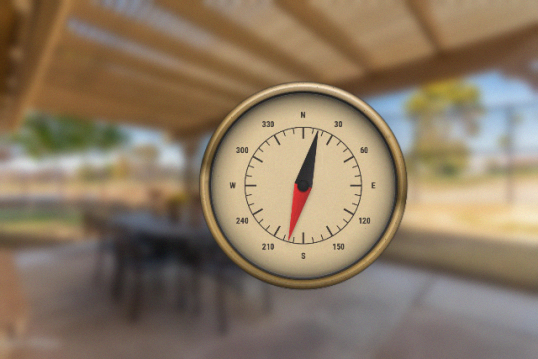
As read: value=195 unit=°
